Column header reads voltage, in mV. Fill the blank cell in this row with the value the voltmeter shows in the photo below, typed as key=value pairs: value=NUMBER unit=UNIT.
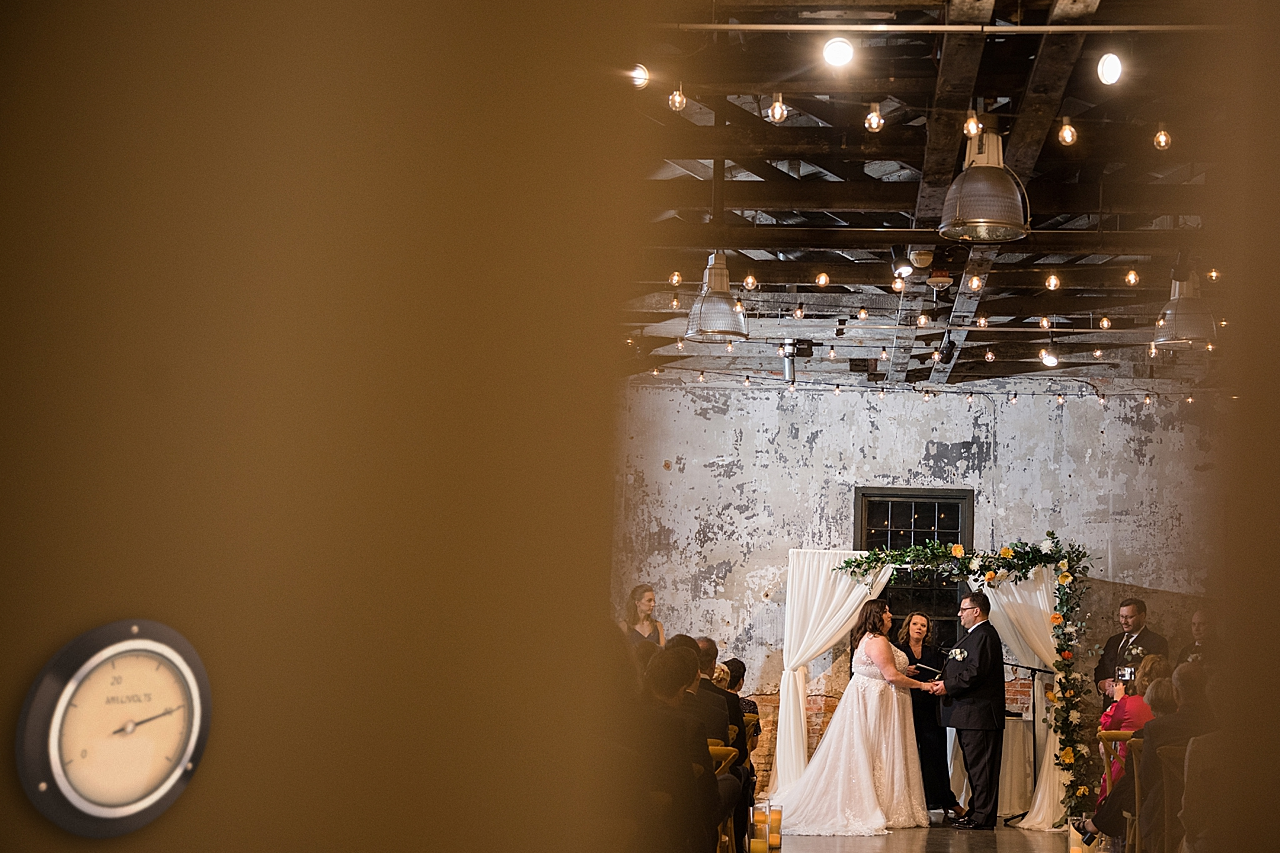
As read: value=40 unit=mV
